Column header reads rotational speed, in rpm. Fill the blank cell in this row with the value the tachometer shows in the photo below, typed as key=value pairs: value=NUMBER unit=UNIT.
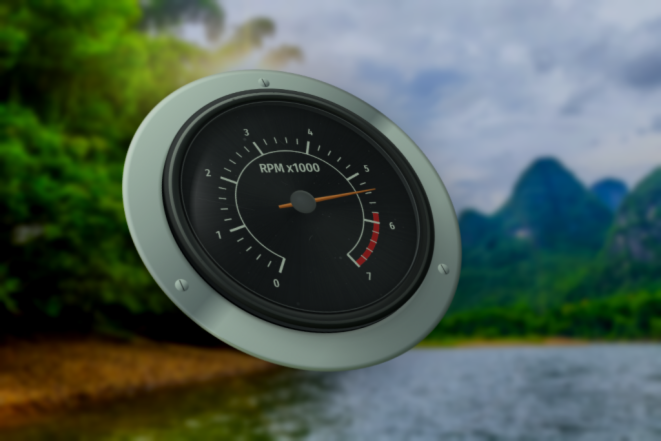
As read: value=5400 unit=rpm
